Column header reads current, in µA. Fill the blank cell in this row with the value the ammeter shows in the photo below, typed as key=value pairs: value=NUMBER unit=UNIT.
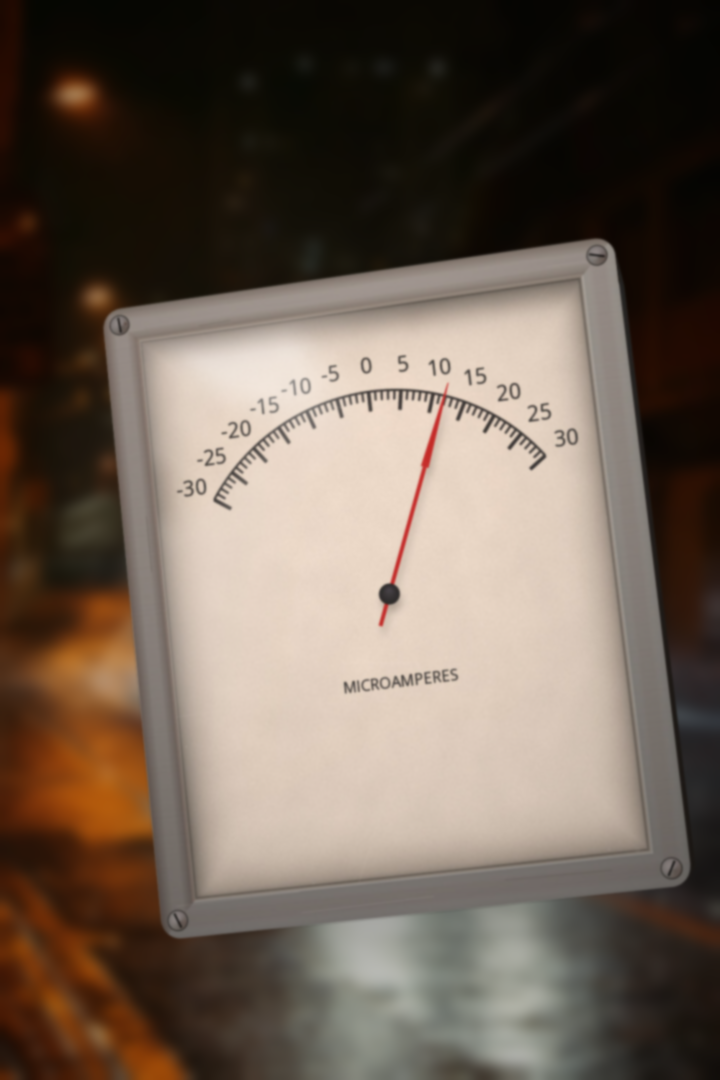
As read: value=12 unit=µA
